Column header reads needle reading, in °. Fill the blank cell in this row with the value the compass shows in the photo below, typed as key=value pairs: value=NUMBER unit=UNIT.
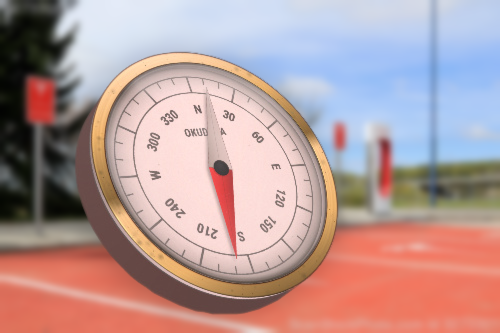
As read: value=190 unit=°
